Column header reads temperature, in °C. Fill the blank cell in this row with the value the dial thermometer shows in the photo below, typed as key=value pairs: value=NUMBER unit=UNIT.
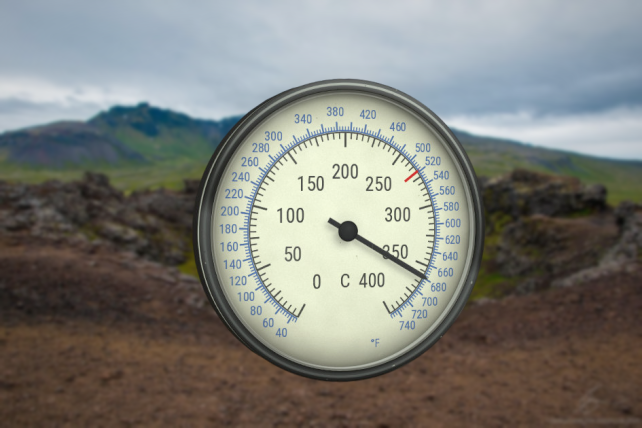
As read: value=360 unit=°C
